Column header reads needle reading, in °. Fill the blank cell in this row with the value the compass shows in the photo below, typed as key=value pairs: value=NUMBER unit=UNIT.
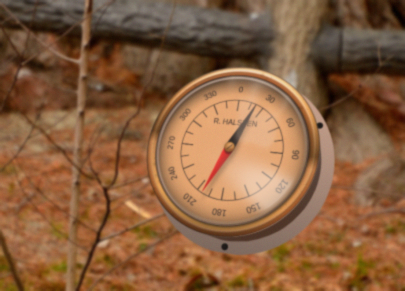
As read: value=202.5 unit=°
